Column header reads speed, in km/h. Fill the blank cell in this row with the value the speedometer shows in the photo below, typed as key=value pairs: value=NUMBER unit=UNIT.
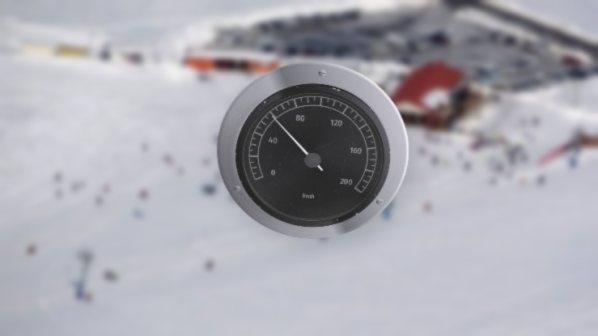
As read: value=60 unit=km/h
